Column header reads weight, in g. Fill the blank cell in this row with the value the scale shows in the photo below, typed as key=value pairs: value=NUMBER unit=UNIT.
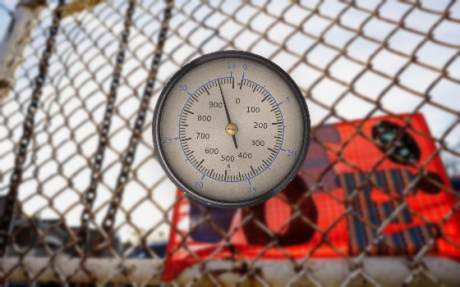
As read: value=950 unit=g
